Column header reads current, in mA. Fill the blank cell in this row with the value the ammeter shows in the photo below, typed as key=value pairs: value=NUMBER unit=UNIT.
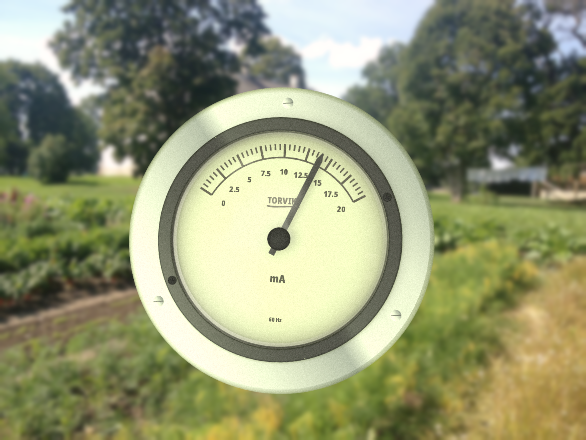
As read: value=14 unit=mA
